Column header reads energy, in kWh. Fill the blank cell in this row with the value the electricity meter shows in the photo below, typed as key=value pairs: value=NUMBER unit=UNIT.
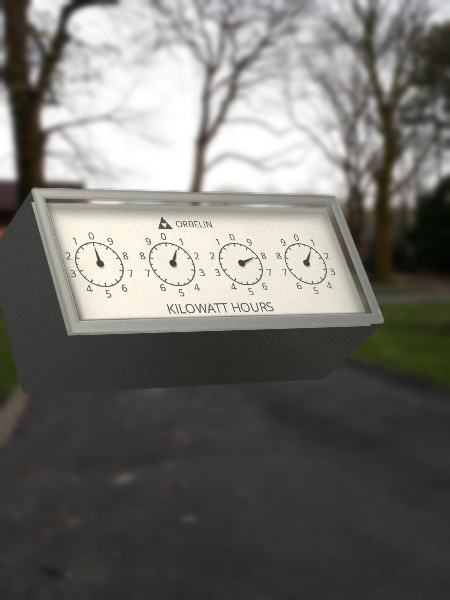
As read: value=81 unit=kWh
